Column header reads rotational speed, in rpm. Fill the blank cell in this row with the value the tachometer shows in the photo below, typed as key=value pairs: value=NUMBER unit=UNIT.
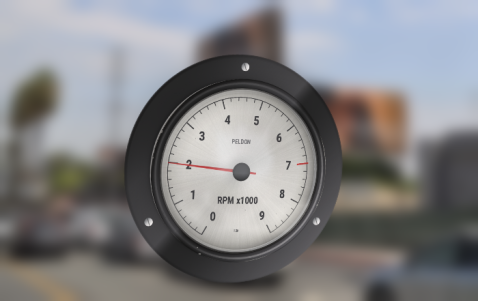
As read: value=2000 unit=rpm
